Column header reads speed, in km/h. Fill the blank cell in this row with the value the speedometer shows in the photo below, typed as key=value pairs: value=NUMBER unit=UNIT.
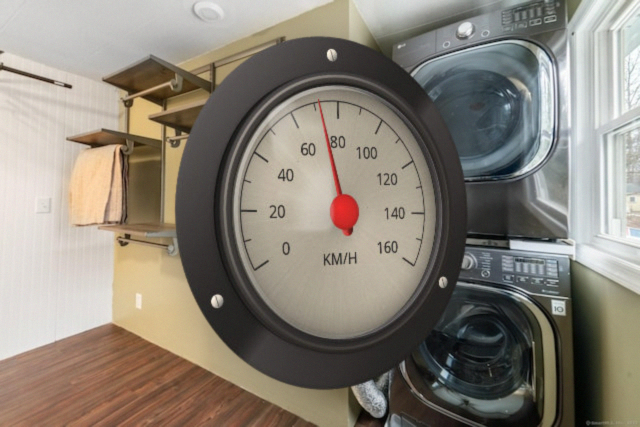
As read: value=70 unit=km/h
